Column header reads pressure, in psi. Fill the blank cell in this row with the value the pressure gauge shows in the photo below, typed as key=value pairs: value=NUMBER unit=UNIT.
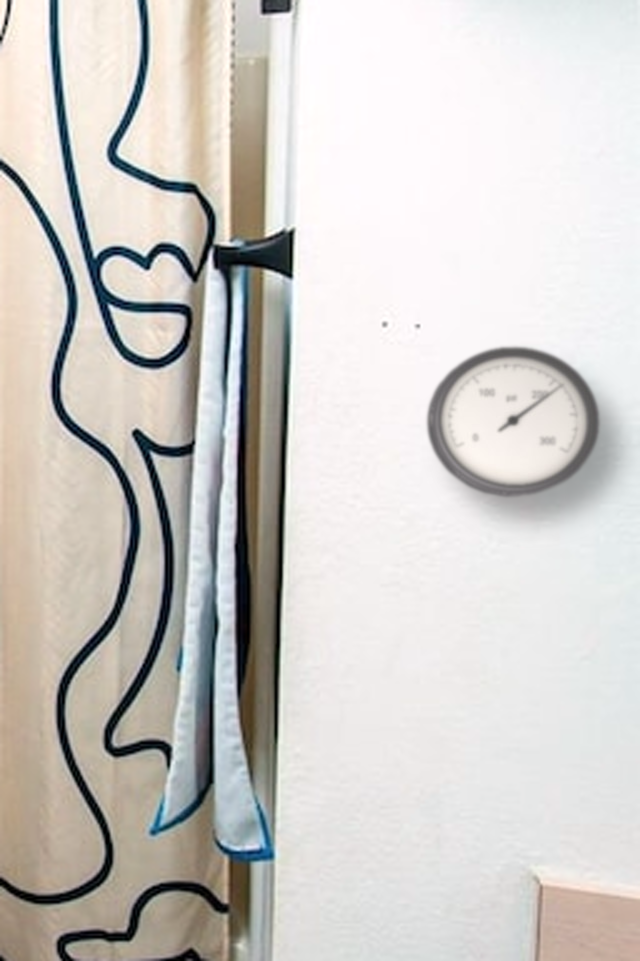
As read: value=210 unit=psi
